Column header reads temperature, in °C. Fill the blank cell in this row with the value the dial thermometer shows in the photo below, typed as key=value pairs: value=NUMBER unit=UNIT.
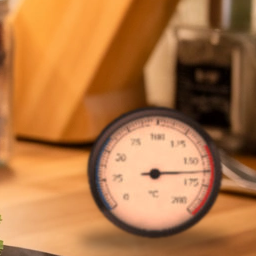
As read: value=162.5 unit=°C
